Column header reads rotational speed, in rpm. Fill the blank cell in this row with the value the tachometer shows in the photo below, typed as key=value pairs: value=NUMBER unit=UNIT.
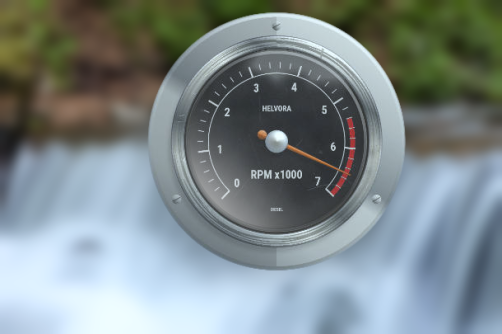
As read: value=6500 unit=rpm
